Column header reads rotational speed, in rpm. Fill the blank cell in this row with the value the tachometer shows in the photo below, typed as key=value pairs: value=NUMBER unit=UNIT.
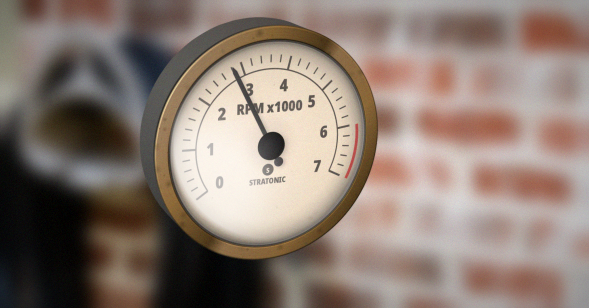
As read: value=2800 unit=rpm
